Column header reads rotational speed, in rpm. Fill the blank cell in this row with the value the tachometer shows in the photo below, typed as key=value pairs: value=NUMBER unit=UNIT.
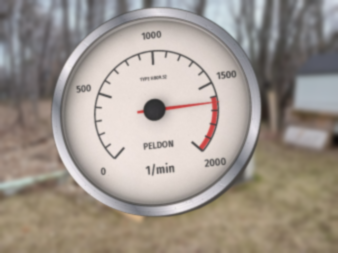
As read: value=1650 unit=rpm
